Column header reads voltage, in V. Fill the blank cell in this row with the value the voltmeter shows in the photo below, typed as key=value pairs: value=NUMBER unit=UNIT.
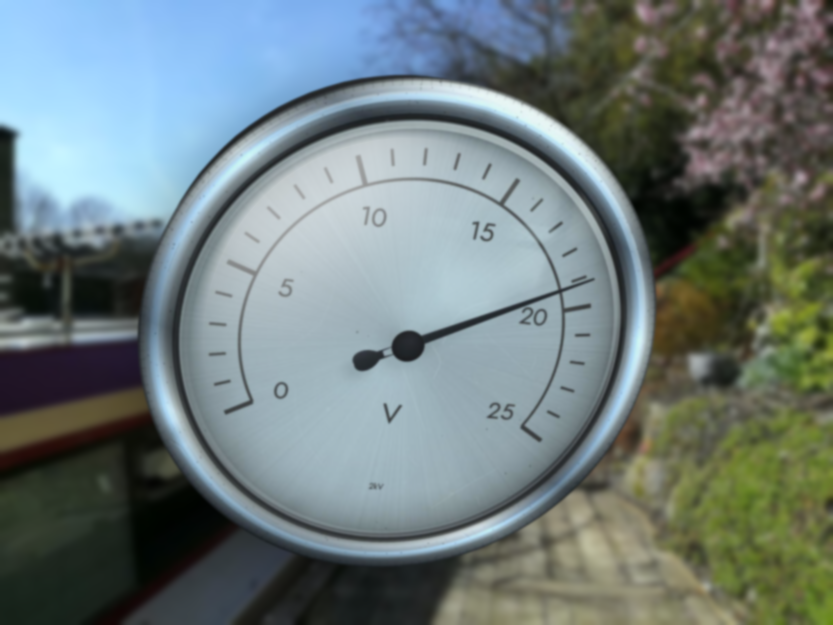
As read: value=19 unit=V
